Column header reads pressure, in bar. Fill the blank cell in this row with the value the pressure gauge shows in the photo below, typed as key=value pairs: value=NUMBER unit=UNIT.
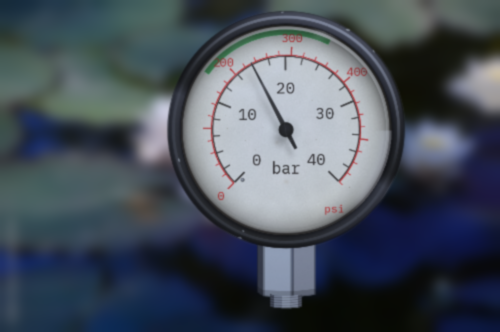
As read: value=16 unit=bar
